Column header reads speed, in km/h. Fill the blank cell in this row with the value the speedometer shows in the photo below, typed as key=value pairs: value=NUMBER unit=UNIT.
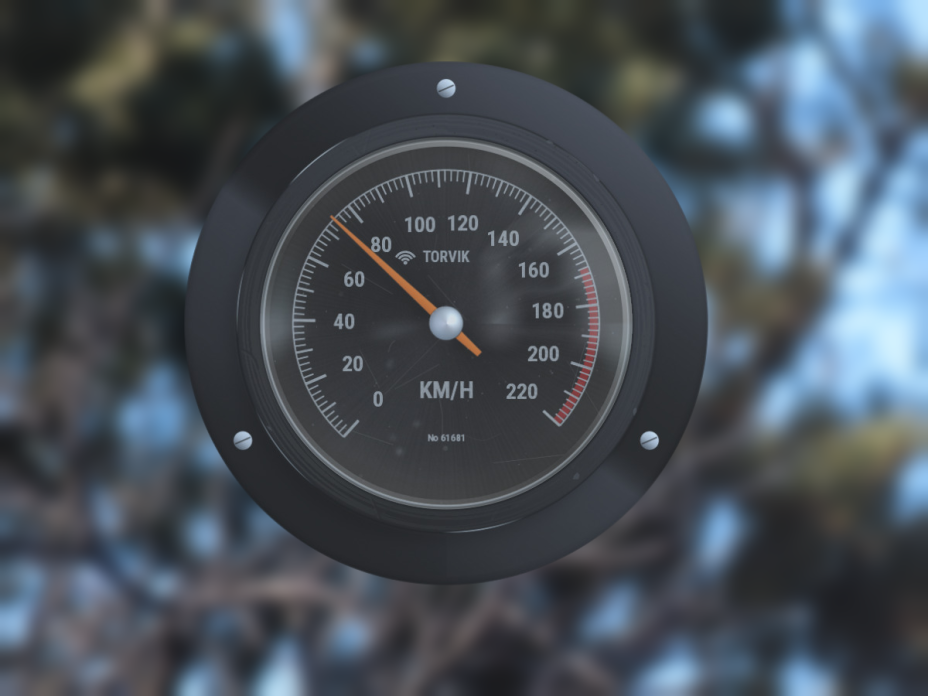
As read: value=74 unit=km/h
